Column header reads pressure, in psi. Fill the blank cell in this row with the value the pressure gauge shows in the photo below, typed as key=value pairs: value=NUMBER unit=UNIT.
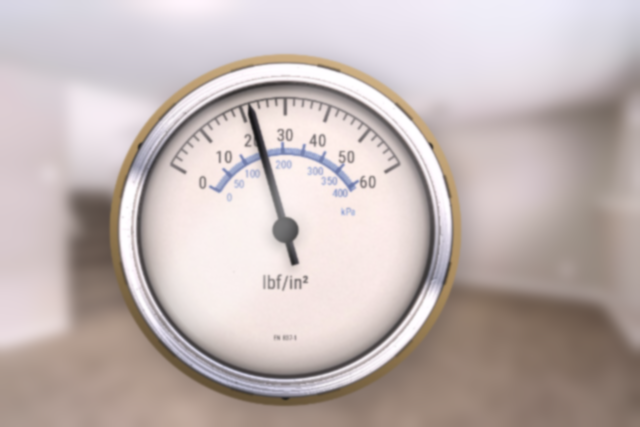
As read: value=22 unit=psi
